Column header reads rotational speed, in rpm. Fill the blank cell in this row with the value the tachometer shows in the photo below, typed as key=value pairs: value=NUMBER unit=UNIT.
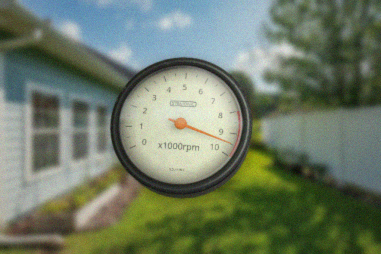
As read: value=9500 unit=rpm
